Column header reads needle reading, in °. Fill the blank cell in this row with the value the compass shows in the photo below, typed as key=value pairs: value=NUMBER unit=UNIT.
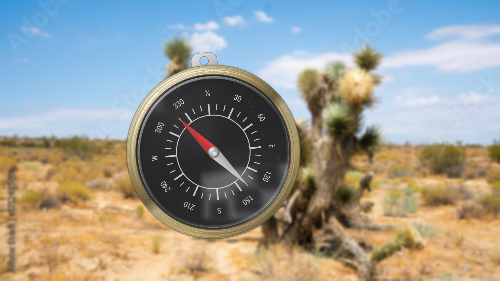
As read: value=320 unit=°
